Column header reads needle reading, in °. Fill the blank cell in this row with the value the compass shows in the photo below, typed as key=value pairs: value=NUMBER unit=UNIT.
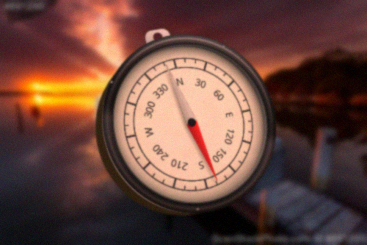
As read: value=170 unit=°
